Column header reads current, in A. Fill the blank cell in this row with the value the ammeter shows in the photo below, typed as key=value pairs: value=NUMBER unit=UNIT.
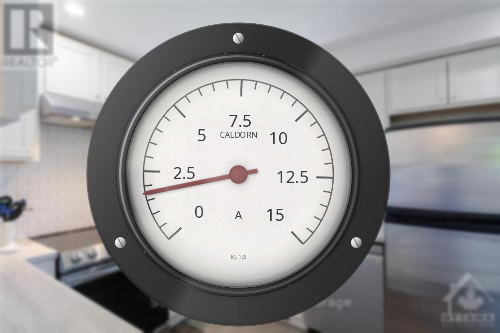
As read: value=1.75 unit=A
